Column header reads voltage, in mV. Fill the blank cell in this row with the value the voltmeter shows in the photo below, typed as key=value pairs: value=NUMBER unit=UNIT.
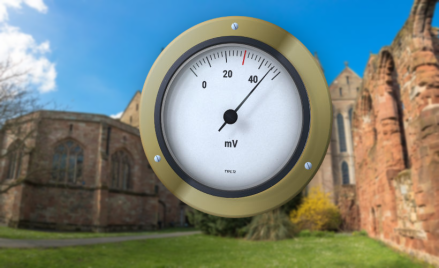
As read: value=46 unit=mV
